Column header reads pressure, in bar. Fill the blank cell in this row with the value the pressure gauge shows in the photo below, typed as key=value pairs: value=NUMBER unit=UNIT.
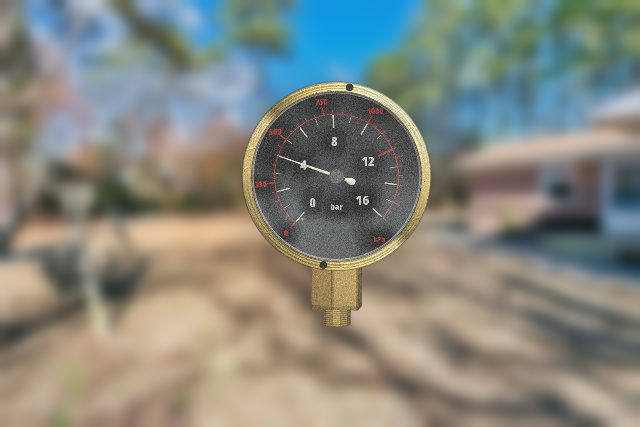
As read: value=4 unit=bar
